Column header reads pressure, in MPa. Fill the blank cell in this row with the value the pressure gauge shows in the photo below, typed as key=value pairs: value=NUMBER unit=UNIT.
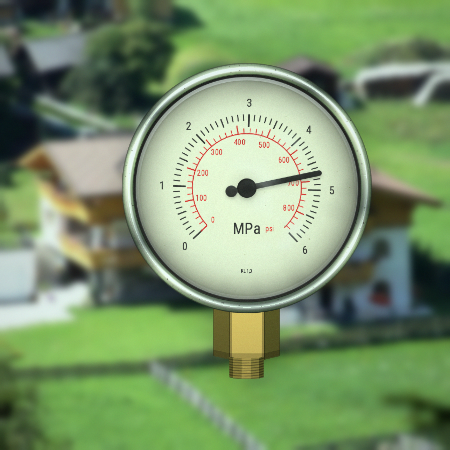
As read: value=4.7 unit=MPa
